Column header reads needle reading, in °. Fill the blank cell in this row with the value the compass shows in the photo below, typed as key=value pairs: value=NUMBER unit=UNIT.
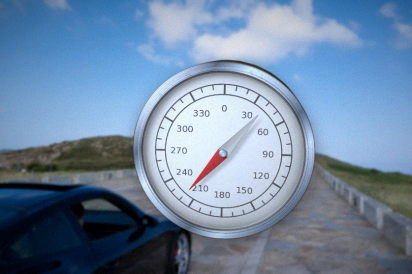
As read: value=220 unit=°
